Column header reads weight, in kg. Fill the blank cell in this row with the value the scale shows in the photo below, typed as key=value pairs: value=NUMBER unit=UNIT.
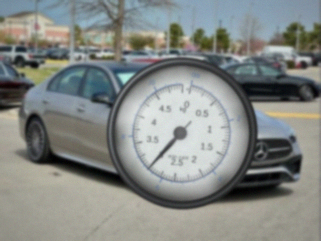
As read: value=3 unit=kg
